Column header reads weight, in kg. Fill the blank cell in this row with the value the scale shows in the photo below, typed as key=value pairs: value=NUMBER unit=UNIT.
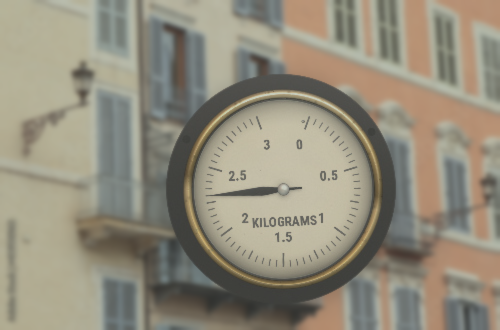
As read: value=2.3 unit=kg
